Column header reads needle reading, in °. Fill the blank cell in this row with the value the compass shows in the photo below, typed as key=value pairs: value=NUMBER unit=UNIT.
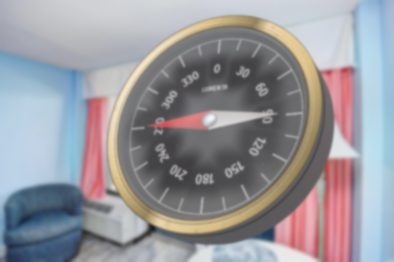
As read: value=270 unit=°
